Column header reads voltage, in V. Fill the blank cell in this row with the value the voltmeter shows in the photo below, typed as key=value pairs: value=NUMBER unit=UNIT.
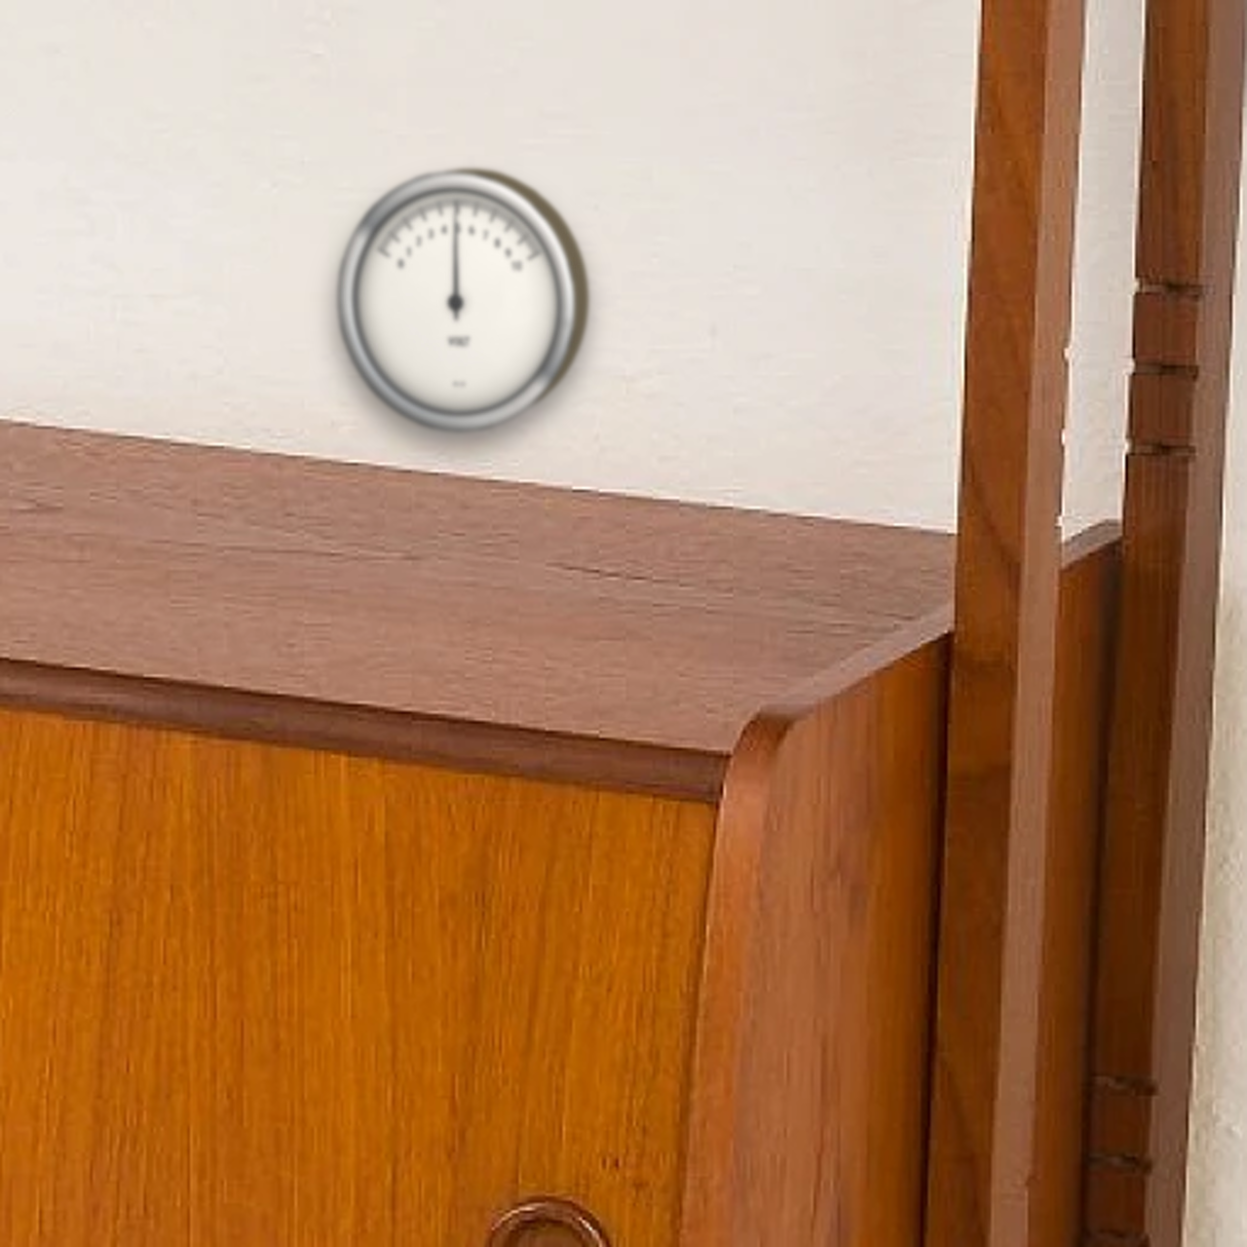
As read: value=5 unit=V
